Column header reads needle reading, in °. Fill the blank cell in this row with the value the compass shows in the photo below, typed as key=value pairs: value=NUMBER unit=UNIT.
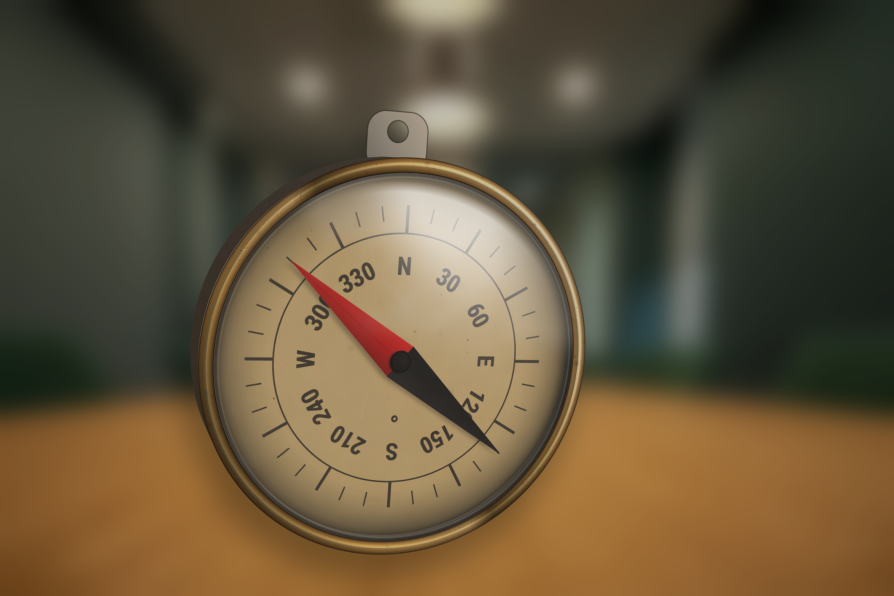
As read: value=310 unit=°
